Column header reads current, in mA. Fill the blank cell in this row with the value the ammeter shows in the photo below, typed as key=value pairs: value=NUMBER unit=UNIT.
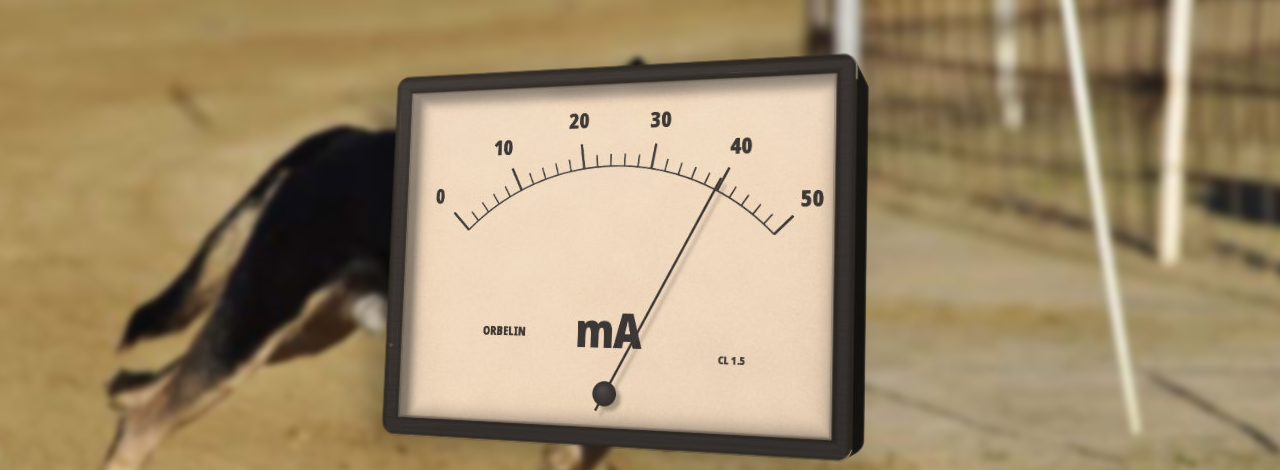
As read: value=40 unit=mA
